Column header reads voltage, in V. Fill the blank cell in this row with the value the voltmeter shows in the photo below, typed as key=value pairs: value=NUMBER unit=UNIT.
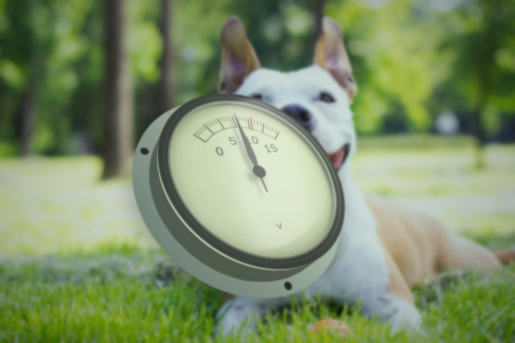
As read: value=7.5 unit=V
